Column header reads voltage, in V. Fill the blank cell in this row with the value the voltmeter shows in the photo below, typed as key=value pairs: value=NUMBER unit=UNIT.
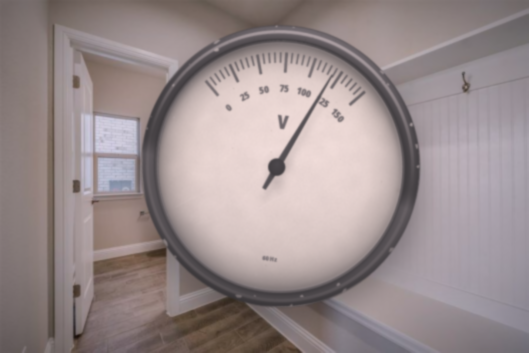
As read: value=120 unit=V
